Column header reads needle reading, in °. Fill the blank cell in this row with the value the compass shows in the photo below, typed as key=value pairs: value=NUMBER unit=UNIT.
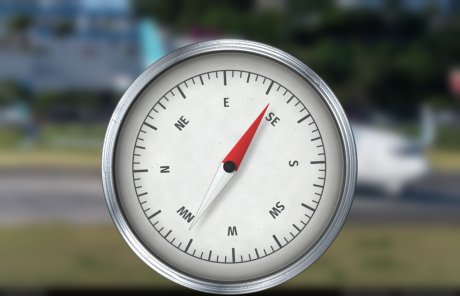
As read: value=125 unit=°
